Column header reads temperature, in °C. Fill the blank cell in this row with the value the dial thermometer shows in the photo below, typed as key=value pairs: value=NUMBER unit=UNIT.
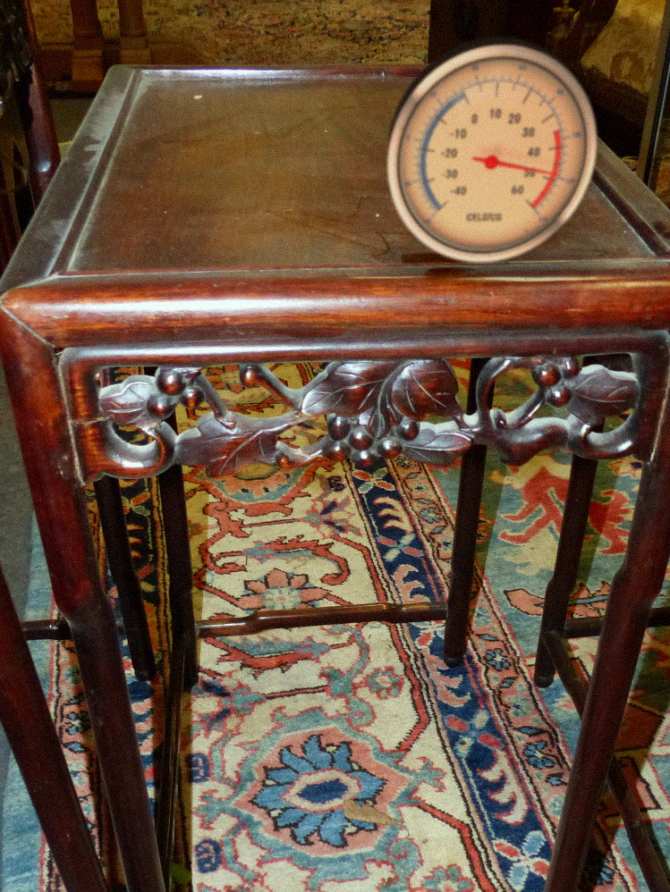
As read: value=47.5 unit=°C
